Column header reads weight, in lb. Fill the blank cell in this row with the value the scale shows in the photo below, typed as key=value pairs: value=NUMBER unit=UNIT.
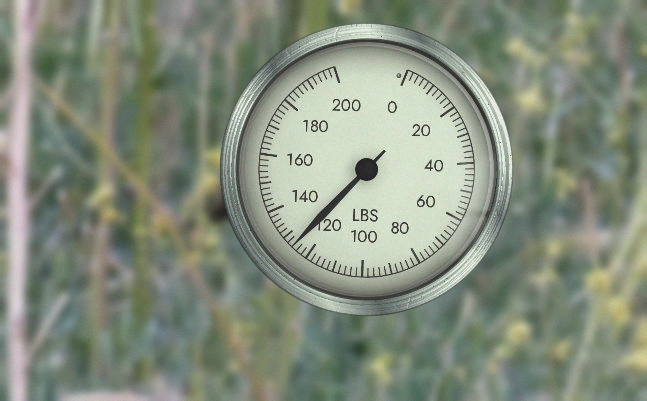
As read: value=126 unit=lb
